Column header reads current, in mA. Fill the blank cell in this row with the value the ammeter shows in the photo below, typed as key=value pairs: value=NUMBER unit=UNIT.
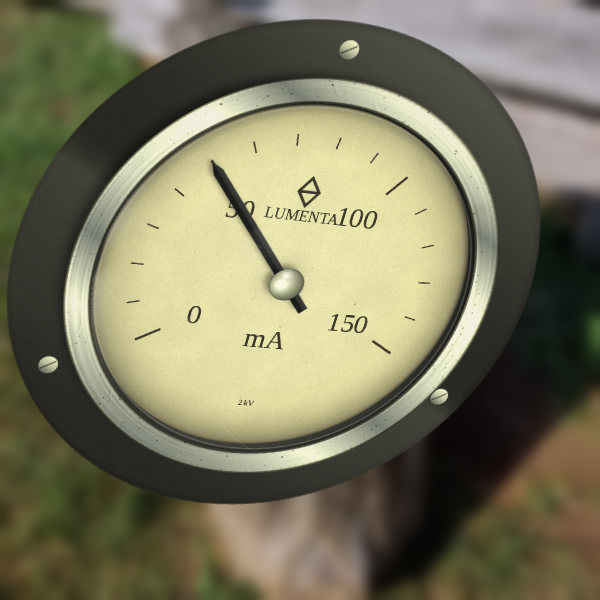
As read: value=50 unit=mA
